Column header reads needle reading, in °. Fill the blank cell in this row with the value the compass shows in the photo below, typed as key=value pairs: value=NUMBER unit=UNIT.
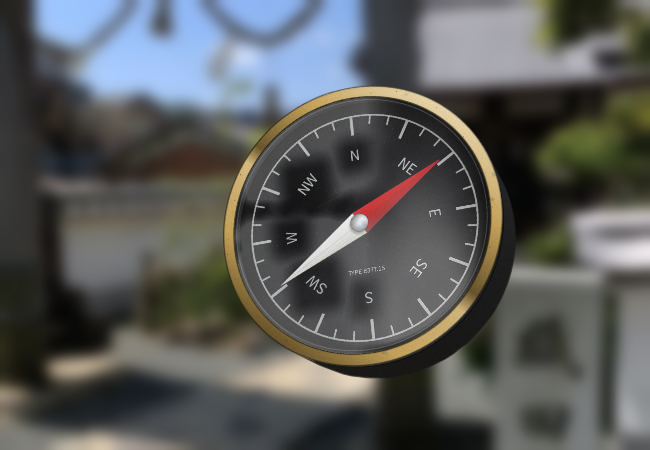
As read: value=60 unit=°
